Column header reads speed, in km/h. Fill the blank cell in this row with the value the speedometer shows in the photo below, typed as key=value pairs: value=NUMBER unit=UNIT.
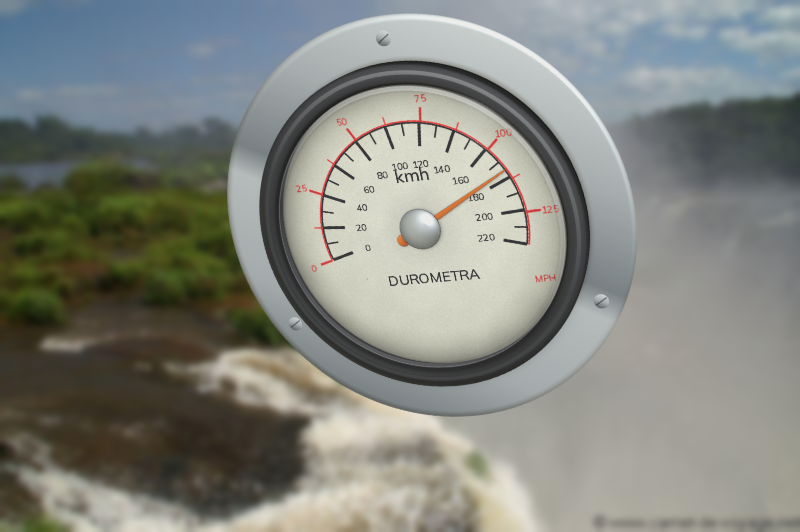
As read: value=175 unit=km/h
